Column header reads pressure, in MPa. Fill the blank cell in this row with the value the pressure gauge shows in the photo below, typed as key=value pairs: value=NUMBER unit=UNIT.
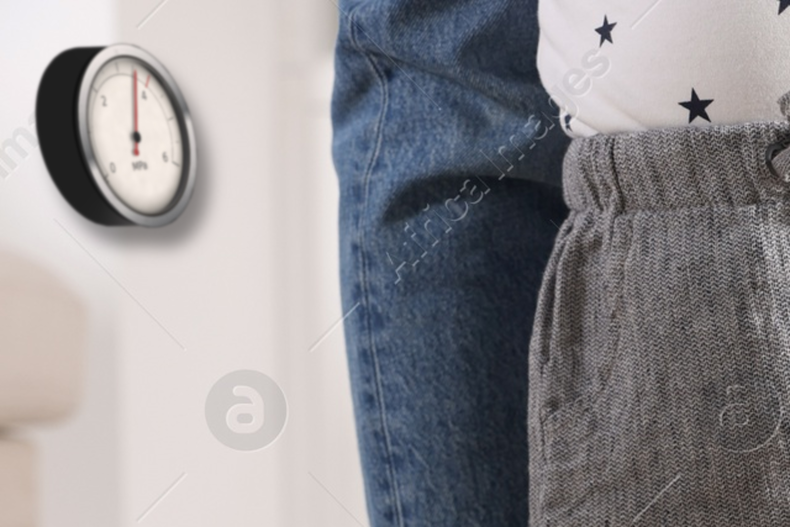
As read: value=3.5 unit=MPa
